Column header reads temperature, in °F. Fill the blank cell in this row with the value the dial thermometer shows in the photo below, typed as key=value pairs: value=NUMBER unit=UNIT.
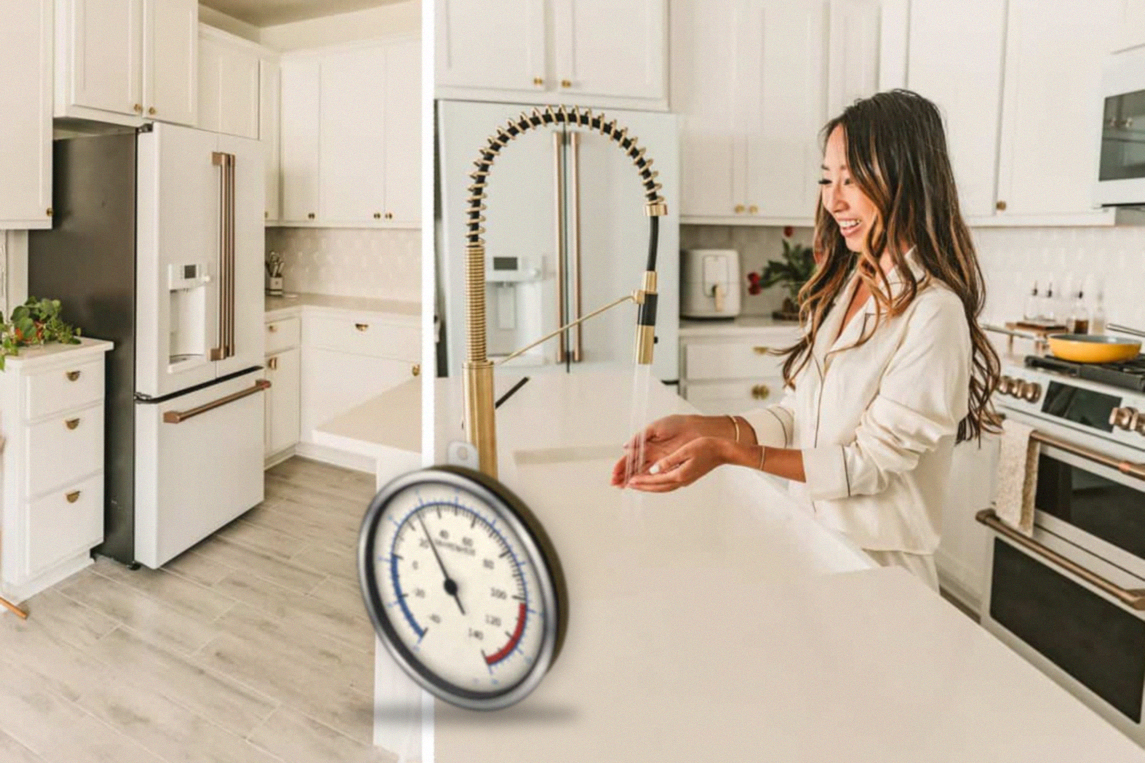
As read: value=30 unit=°F
